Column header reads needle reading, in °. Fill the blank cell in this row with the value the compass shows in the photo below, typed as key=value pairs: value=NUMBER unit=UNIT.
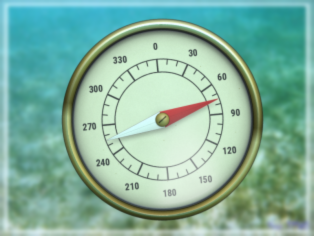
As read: value=75 unit=°
